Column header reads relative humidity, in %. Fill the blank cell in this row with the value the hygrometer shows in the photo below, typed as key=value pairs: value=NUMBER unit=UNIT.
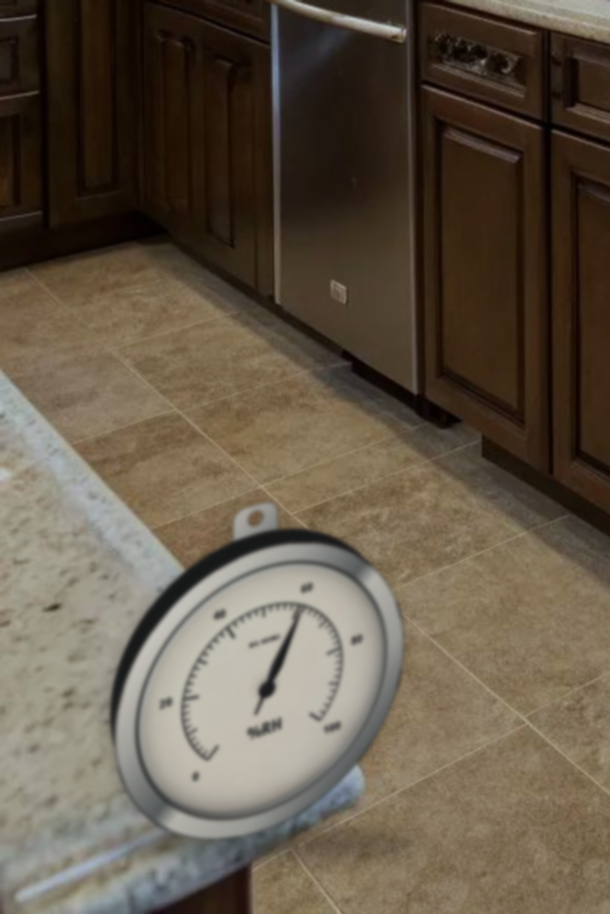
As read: value=60 unit=%
